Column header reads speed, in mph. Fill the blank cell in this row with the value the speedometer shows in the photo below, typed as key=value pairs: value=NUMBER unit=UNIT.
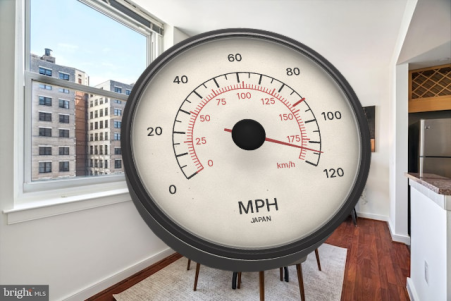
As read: value=115 unit=mph
